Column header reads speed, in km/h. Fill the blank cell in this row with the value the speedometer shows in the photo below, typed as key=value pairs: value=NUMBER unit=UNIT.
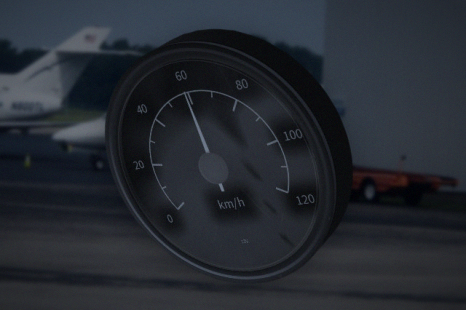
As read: value=60 unit=km/h
